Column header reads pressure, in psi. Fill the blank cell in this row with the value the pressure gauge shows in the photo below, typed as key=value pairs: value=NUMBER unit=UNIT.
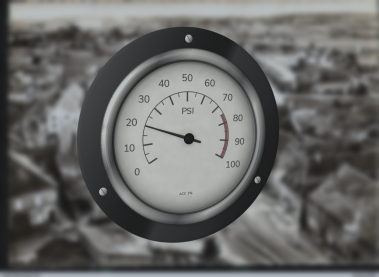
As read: value=20 unit=psi
